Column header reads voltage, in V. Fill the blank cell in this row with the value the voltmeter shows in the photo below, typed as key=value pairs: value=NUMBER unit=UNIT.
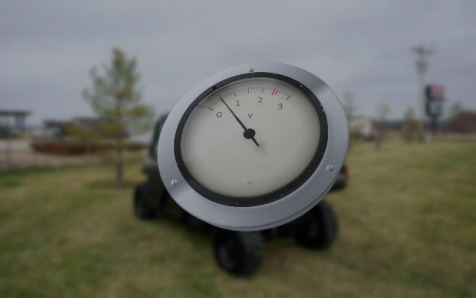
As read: value=0.5 unit=V
